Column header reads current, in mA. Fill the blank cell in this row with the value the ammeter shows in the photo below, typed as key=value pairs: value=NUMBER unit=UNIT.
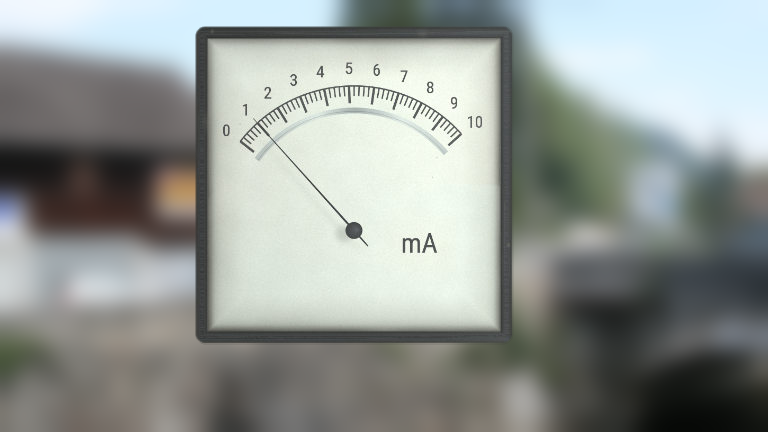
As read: value=1 unit=mA
